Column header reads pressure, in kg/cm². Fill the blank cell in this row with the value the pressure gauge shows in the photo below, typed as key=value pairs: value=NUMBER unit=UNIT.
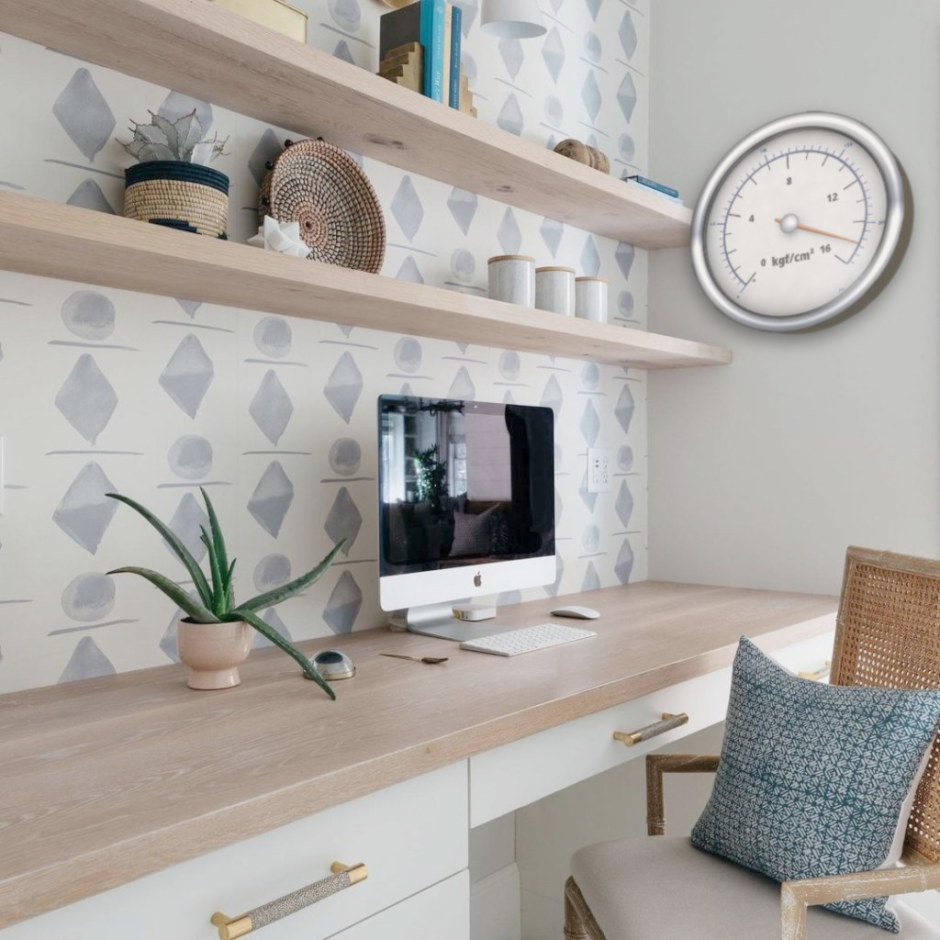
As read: value=15 unit=kg/cm²
